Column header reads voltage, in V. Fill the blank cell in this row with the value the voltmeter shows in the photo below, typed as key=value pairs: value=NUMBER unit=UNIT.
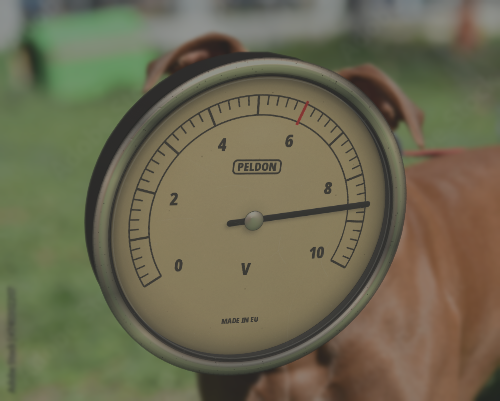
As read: value=8.6 unit=V
